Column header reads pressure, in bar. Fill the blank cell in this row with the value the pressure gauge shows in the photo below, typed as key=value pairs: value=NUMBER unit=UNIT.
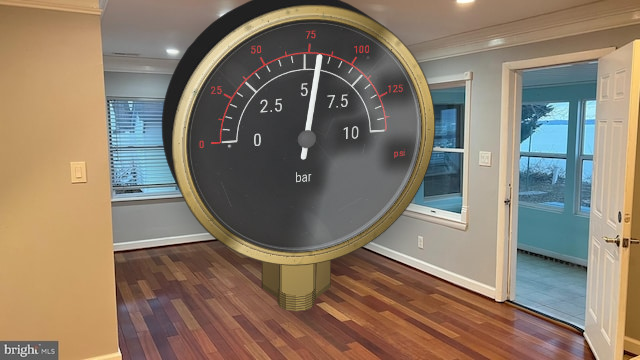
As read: value=5.5 unit=bar
